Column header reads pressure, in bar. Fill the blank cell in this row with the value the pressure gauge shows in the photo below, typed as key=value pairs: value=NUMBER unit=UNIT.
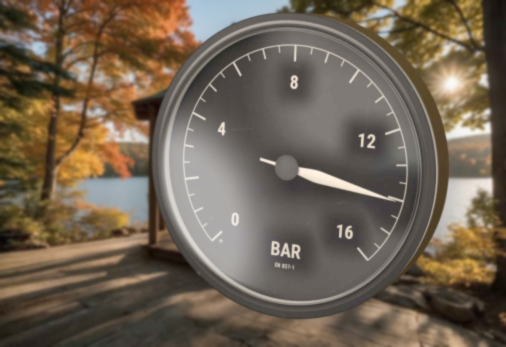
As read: value=14 unit=bar
